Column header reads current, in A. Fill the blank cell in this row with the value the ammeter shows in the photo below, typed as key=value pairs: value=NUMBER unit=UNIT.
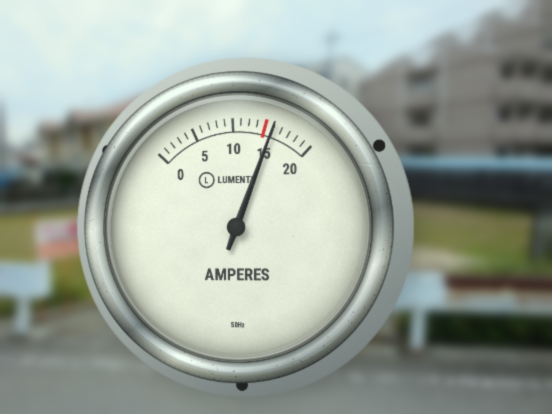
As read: value=15 unit=A
